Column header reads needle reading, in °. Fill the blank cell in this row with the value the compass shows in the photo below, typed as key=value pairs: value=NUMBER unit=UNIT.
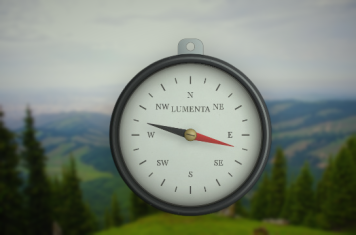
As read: value=105 unit=°
